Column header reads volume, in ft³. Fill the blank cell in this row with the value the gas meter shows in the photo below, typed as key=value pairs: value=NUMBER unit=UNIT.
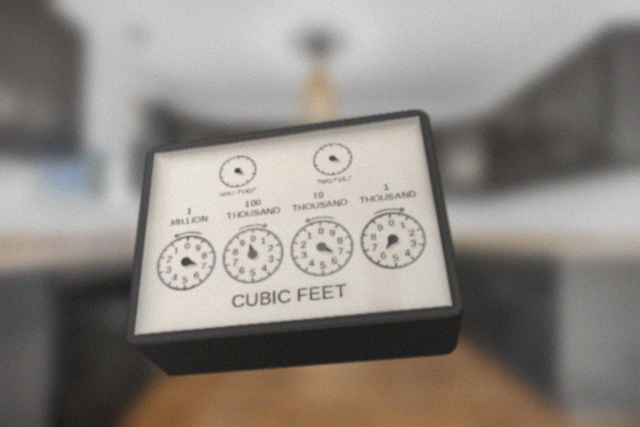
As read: value=696600 unit=ft³
